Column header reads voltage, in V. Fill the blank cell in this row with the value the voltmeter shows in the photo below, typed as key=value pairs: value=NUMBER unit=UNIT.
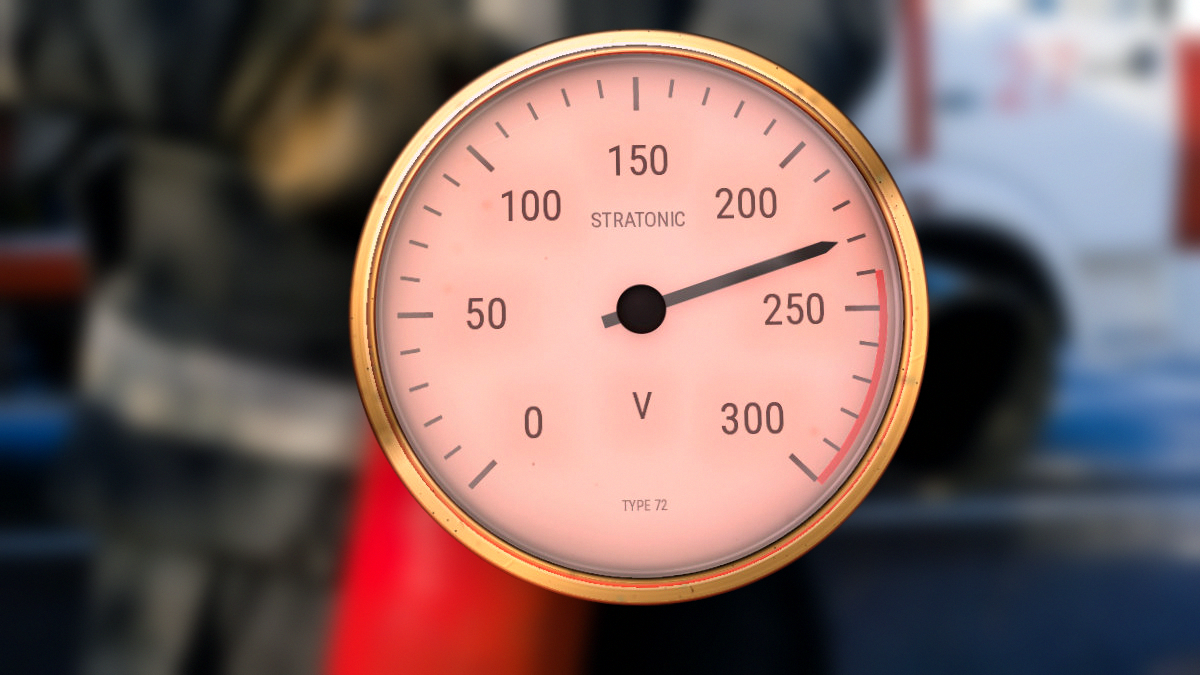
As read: value=230 unit=V
